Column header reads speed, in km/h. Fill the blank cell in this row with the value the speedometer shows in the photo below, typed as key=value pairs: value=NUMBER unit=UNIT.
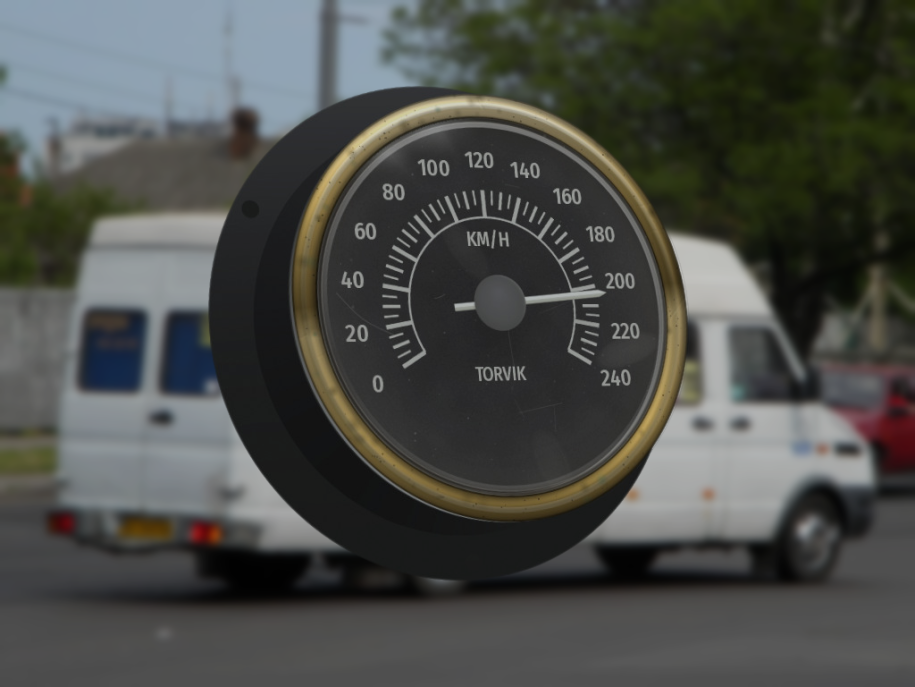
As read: value=205 unit=km/h
